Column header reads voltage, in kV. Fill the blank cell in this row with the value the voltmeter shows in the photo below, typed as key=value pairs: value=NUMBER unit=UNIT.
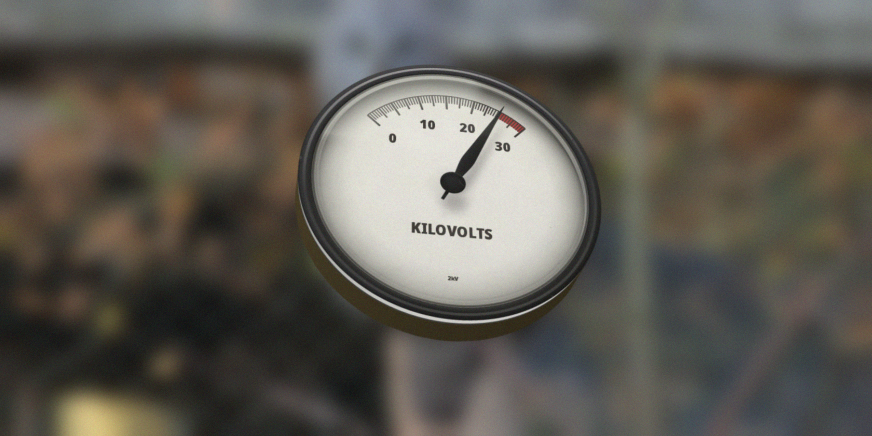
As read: value=25 unit=kV
